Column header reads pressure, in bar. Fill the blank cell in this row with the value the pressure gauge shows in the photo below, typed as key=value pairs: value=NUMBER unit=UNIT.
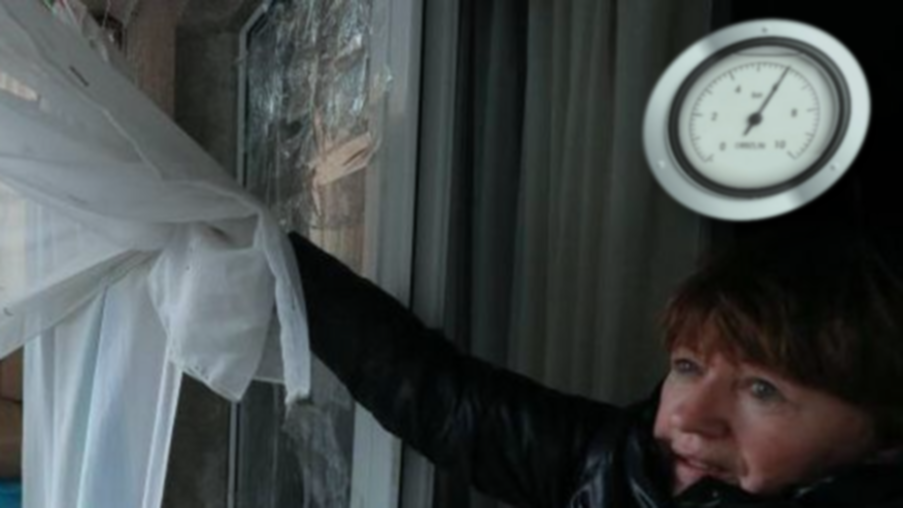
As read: value=6 unit=bar
